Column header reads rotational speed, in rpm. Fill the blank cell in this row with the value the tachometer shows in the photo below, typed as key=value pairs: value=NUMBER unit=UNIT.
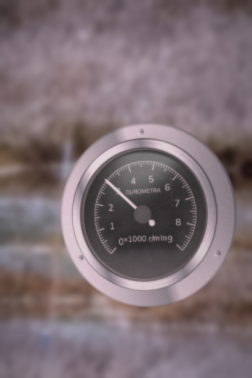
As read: value=3000 unit=rpm
